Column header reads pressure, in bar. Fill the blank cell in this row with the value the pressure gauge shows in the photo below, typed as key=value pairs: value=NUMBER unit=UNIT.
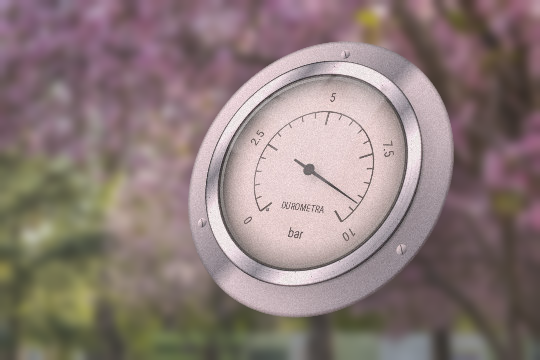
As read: value=9.25 unit=bar
